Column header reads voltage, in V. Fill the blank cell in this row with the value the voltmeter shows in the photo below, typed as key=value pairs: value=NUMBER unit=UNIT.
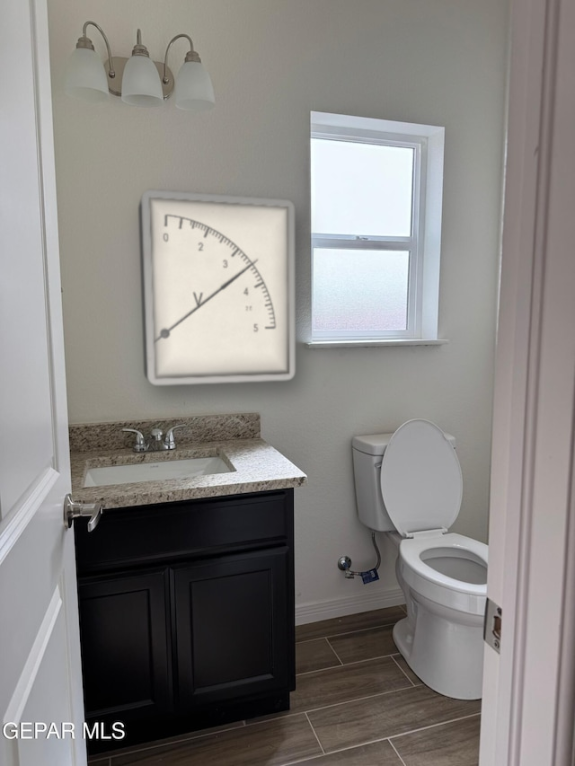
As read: value=3.5 unit=V
